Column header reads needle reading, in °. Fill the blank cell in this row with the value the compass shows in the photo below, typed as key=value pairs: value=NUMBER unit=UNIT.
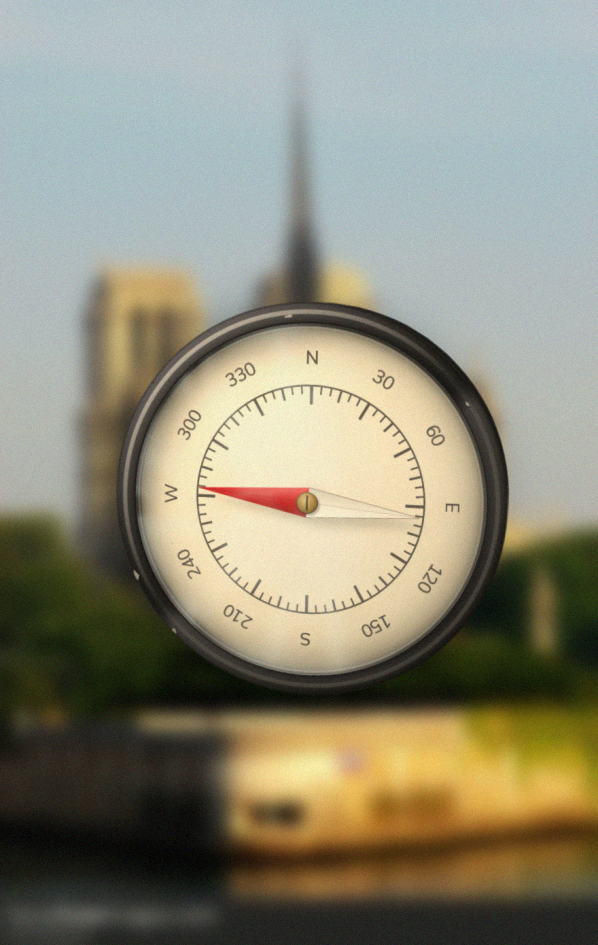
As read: value=275 unit=°
